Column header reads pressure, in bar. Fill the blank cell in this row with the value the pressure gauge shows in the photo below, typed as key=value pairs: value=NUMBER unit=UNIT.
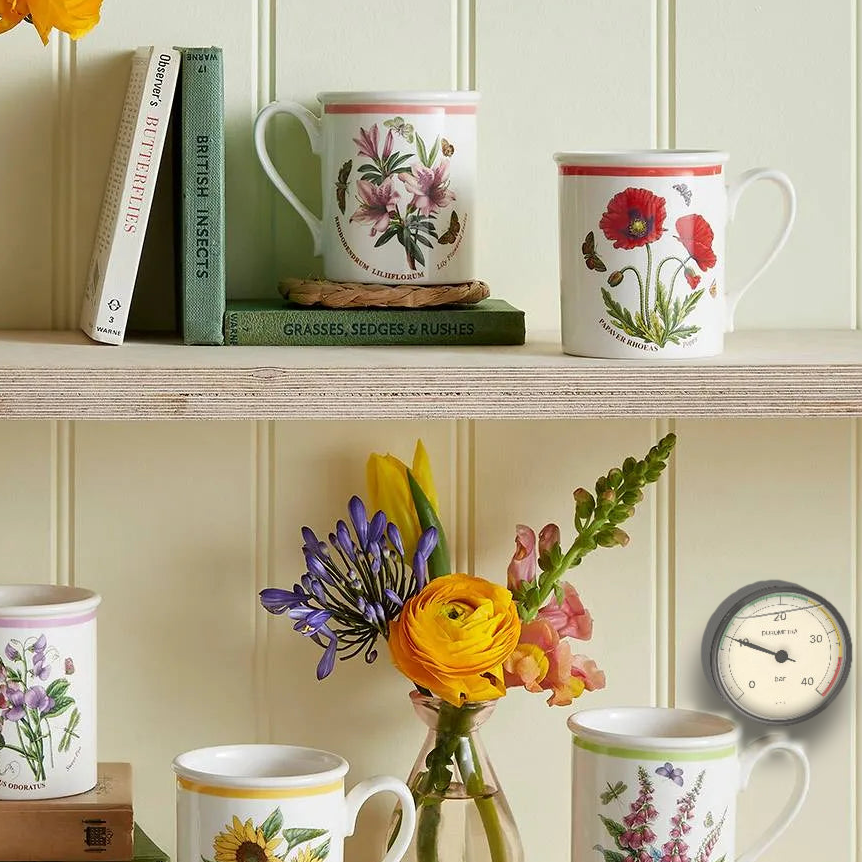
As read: value=10 unit=bar
